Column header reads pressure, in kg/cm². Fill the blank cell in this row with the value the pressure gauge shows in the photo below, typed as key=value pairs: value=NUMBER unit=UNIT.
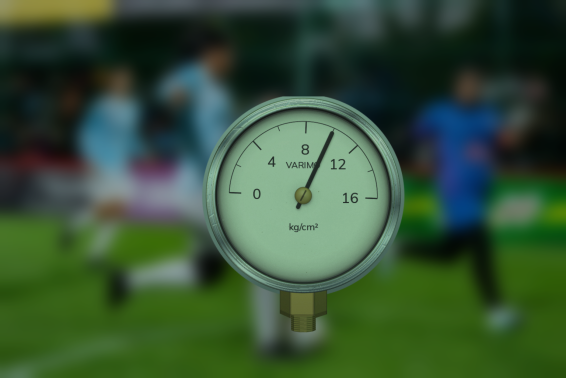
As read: value=10 unit=kg/cm²
